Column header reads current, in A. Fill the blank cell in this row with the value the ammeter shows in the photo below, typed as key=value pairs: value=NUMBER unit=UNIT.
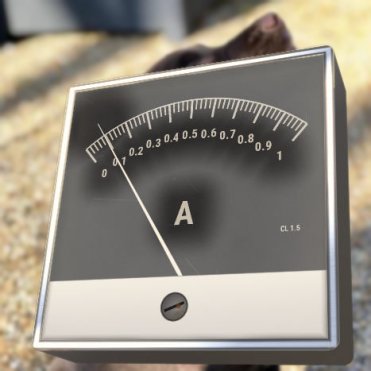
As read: value=0.1 unit=A
